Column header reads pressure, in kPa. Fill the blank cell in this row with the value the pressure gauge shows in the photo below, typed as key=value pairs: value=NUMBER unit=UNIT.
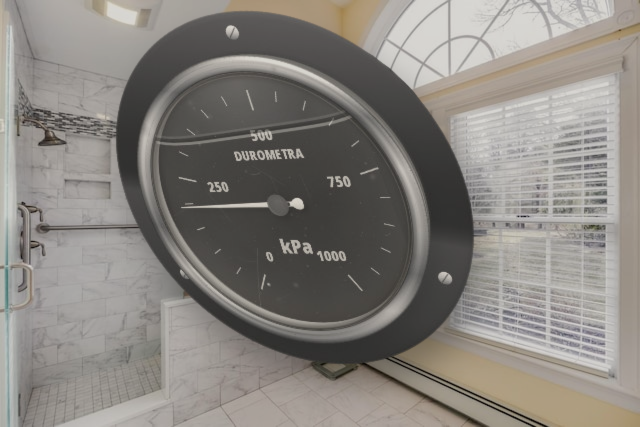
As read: value=200 unit=kPa
